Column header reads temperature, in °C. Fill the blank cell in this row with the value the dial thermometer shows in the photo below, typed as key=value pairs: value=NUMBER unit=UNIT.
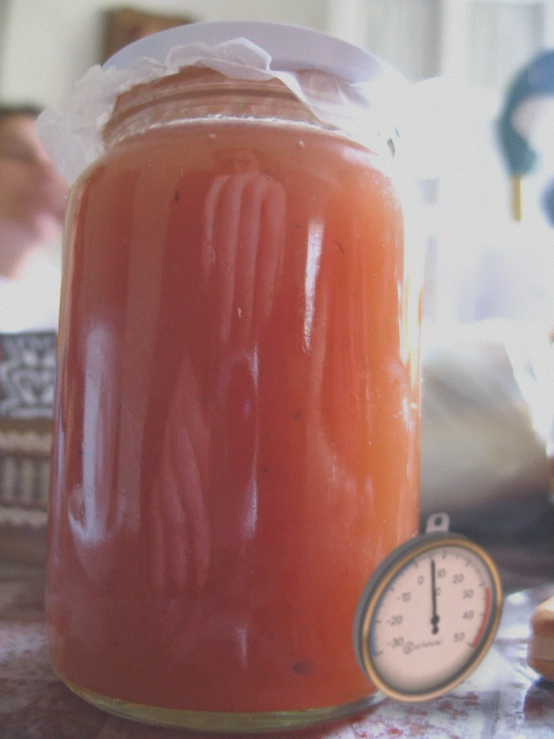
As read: value=5 unit=°C
